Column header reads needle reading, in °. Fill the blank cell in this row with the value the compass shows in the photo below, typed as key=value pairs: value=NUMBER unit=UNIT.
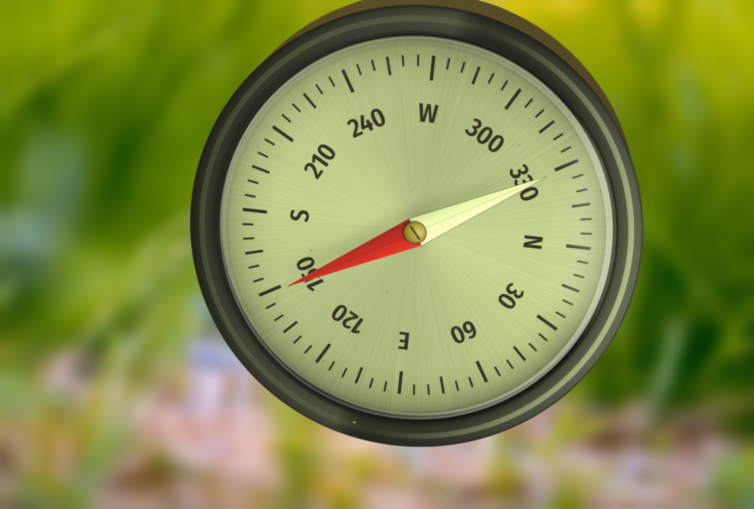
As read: value=150 unit=°
